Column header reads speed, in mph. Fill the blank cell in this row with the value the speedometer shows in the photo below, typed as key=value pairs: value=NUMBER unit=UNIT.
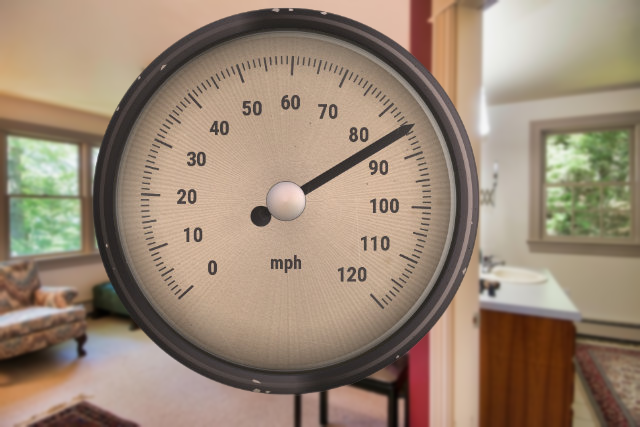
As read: value=85 unit=mph
